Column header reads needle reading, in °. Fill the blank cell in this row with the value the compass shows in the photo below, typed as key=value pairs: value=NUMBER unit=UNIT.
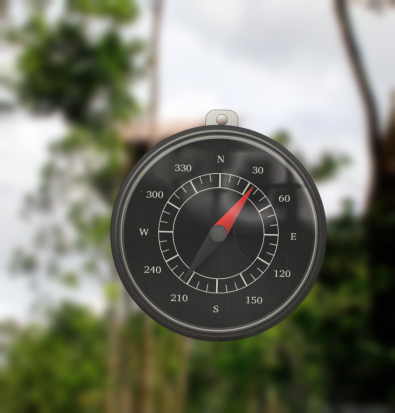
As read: value=35 unit=°
